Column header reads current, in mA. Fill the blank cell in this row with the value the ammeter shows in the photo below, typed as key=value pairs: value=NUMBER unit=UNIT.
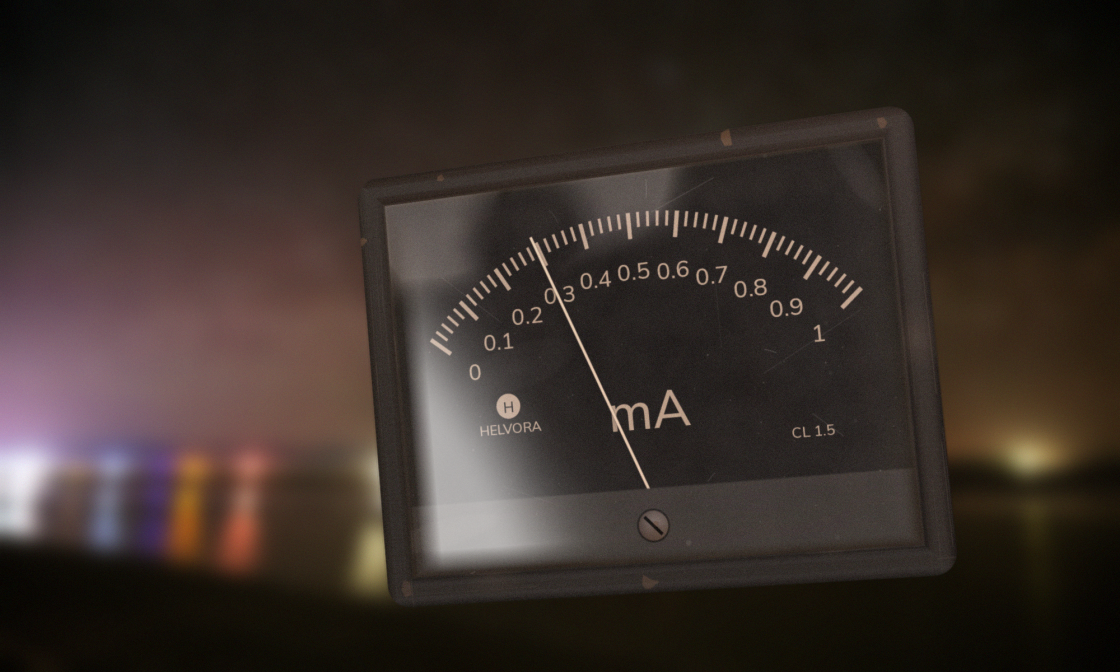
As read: value=0.3 unit=mA
